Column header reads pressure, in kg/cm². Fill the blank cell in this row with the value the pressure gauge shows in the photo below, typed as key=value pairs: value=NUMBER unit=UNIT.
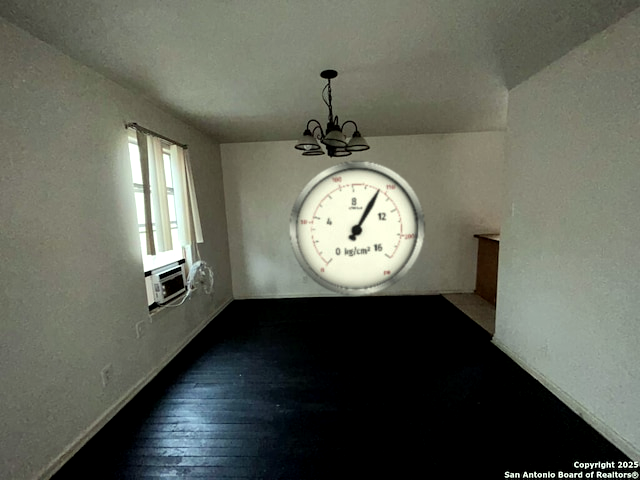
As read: value=10 unit=kg/cm²
